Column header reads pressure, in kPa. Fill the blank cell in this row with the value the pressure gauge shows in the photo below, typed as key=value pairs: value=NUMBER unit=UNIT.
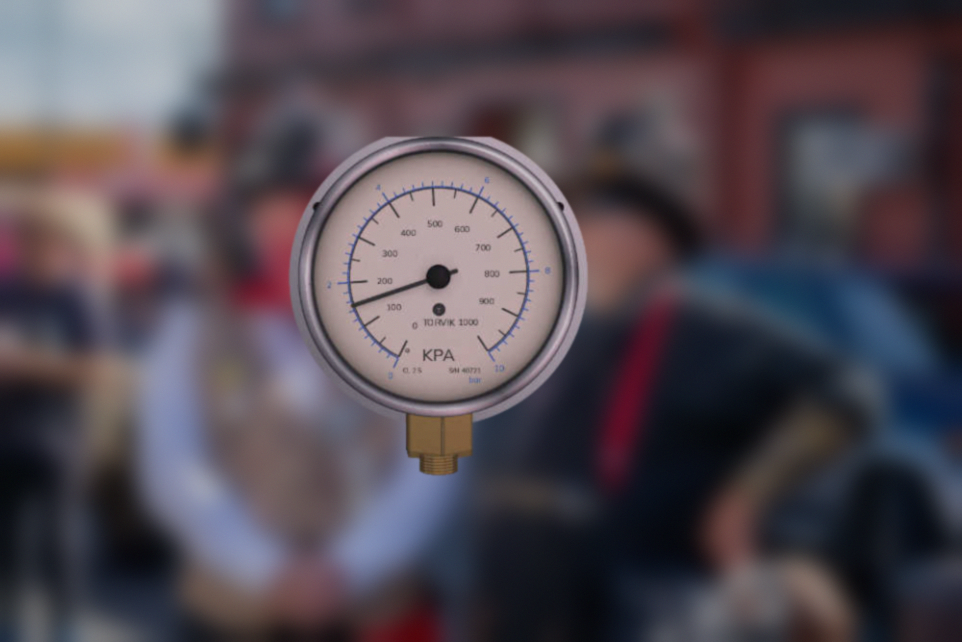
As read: value=150 unit=kPa
